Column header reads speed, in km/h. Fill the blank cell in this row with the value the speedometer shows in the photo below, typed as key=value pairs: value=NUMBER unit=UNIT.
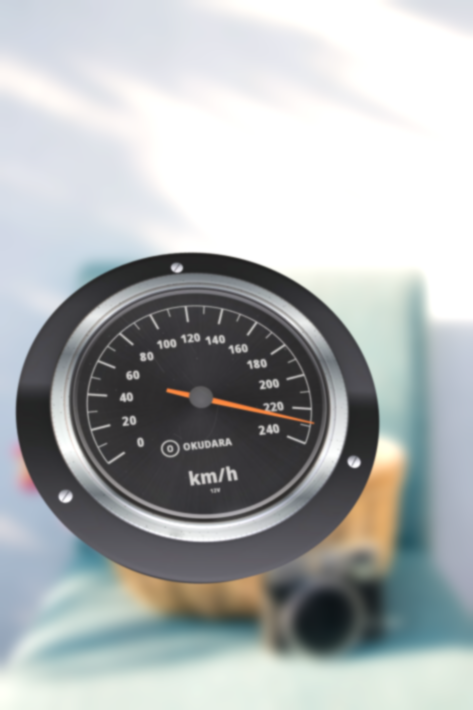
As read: value=230 unit=km/h
